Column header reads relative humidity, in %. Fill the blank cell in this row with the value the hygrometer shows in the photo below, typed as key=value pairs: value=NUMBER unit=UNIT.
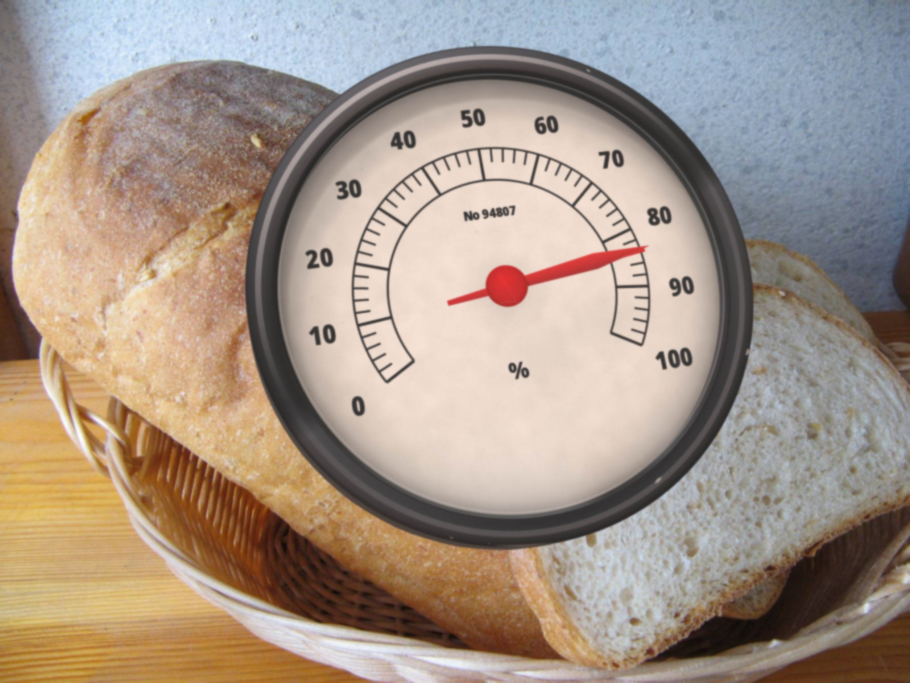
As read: value=84 unit=%
